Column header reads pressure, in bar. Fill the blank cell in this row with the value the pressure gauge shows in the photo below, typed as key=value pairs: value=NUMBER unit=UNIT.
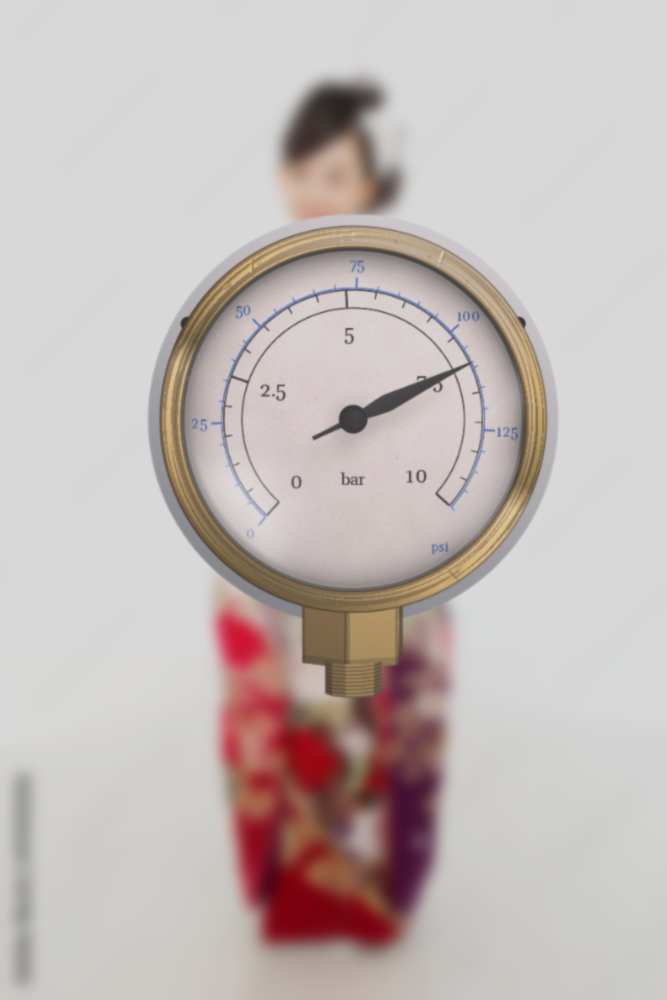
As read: value=7.5 unit=bar
